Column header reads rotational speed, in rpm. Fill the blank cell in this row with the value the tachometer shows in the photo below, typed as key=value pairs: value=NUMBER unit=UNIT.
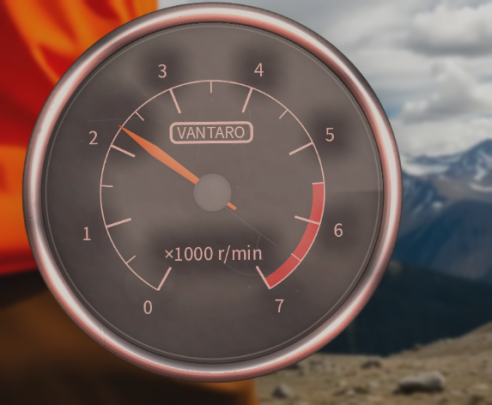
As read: value=2250 unit=rpm
